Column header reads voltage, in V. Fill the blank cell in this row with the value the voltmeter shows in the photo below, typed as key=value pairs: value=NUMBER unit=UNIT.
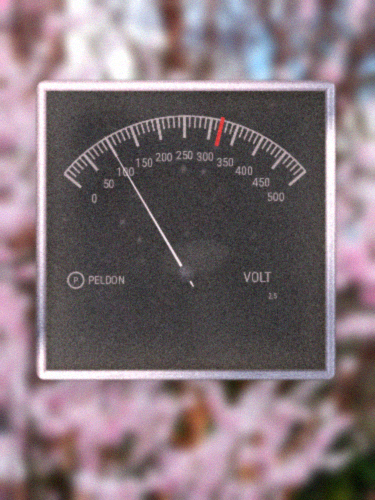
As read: value=100 unit=V
